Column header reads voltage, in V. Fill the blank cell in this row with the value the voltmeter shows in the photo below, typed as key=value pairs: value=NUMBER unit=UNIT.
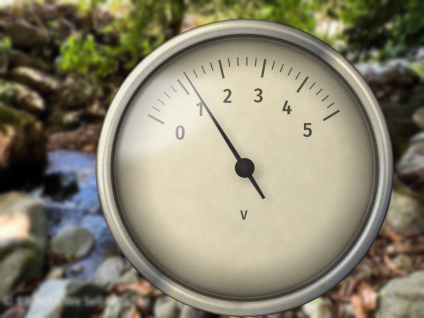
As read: value=1.2 unit=V
